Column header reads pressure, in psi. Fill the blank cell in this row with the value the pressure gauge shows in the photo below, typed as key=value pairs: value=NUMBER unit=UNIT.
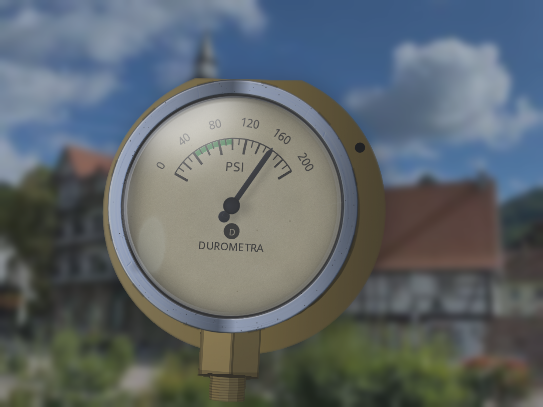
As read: value=160 unit=psi
